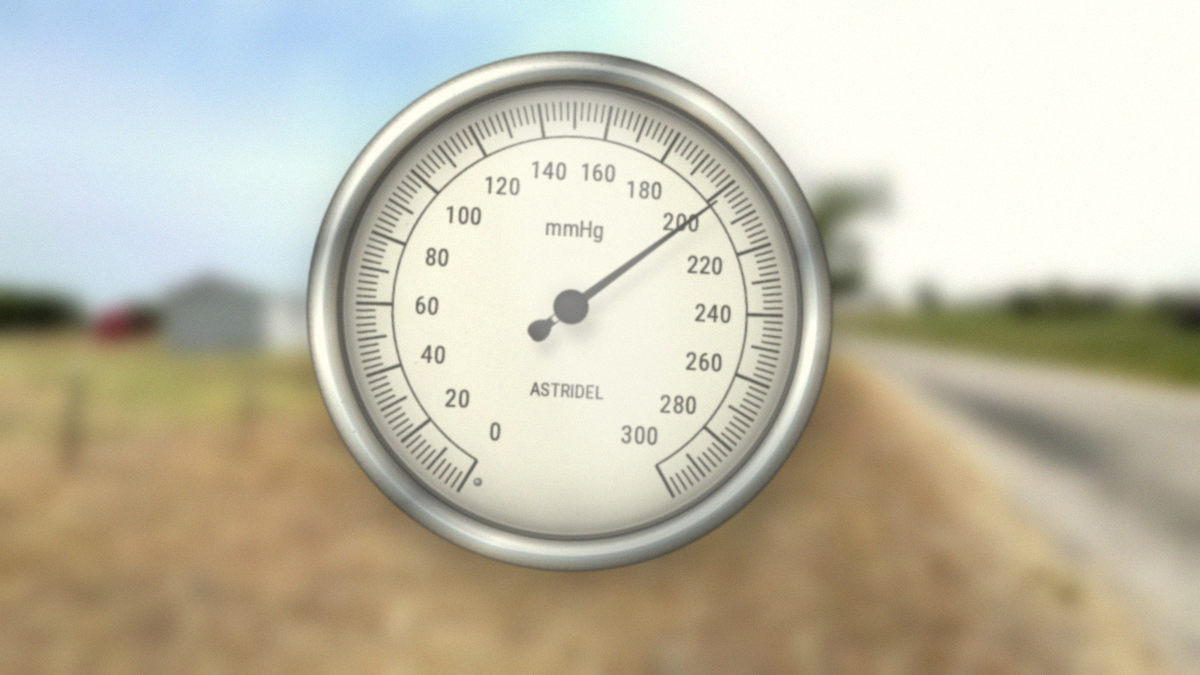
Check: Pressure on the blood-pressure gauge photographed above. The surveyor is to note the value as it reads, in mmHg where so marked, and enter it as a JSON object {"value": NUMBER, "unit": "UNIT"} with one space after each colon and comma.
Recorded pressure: {"value": 202, "unit": "mmHg"}
